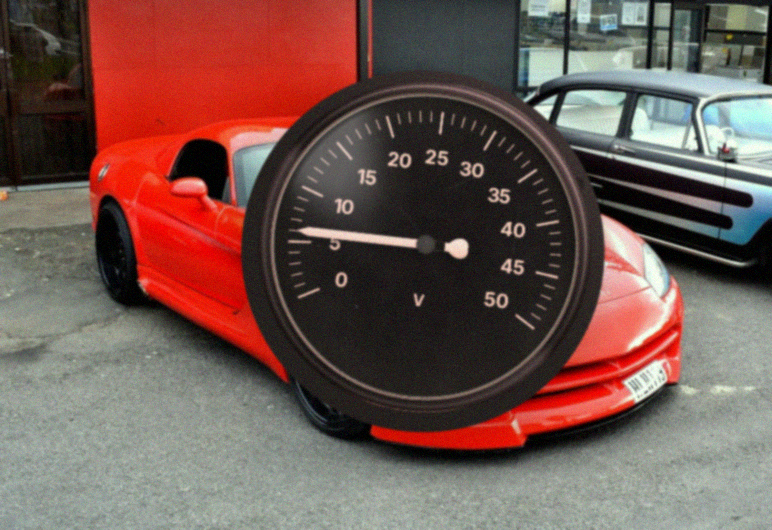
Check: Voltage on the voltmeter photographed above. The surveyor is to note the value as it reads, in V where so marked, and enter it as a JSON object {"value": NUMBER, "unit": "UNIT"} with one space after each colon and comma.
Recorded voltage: {"value": 6, "unit": "V"}
